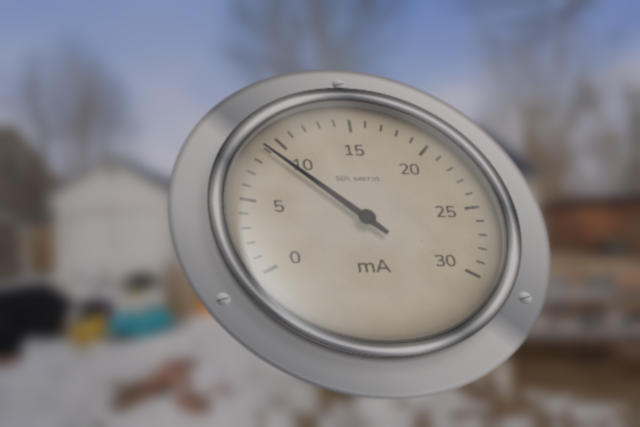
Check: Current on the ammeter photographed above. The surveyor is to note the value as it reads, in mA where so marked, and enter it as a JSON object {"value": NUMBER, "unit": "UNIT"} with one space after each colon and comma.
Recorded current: {"value": 9, "unit": "mA"}
